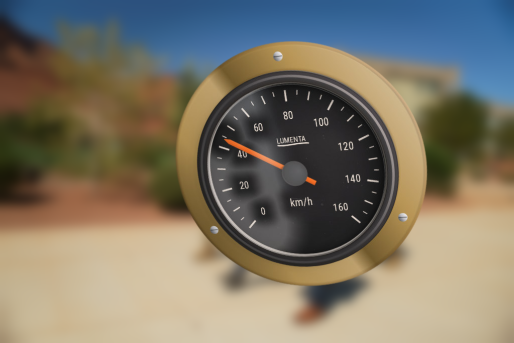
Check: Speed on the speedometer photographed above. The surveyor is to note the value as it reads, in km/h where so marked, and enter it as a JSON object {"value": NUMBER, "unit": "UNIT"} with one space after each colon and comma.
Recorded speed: {"value": 45, "unit": "km/h"}
